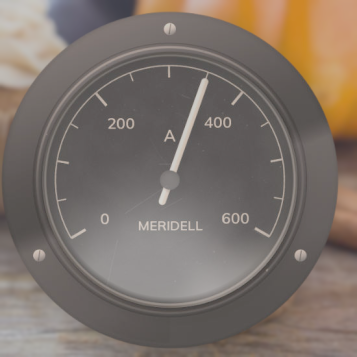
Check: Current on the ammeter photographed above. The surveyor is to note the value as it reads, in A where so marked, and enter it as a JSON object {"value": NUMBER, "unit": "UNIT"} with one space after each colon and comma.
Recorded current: {"value": 350, "unit": "A"}
